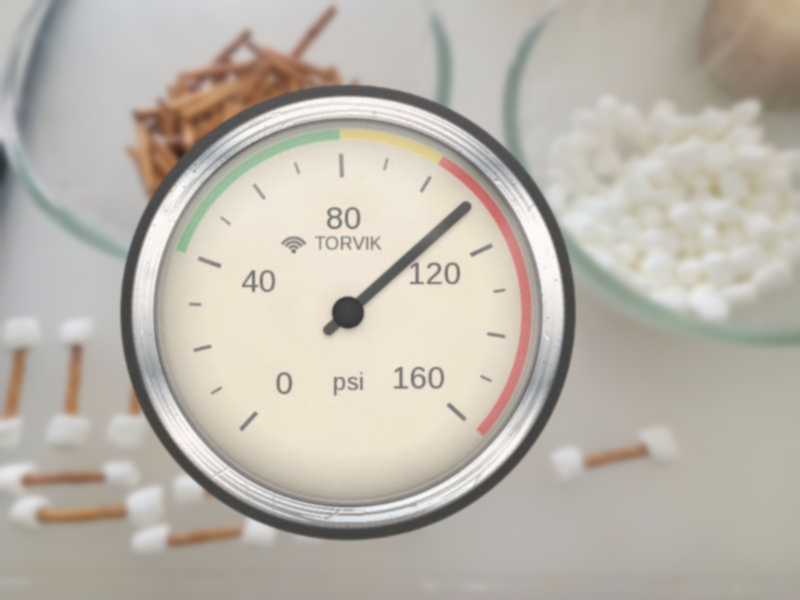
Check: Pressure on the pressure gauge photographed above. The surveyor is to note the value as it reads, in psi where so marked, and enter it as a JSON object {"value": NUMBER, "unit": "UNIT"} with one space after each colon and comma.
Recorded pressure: {"value": 110, "unit": "psi"}
